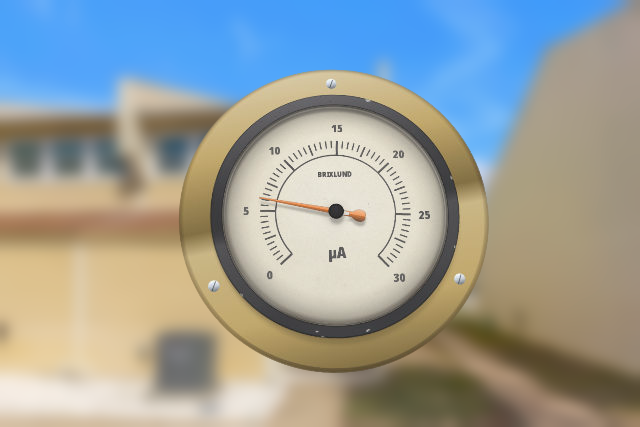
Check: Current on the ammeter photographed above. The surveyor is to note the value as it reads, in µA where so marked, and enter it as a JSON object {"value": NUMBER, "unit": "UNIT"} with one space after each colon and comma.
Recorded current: {"value": 6, "unit": "µA"}
